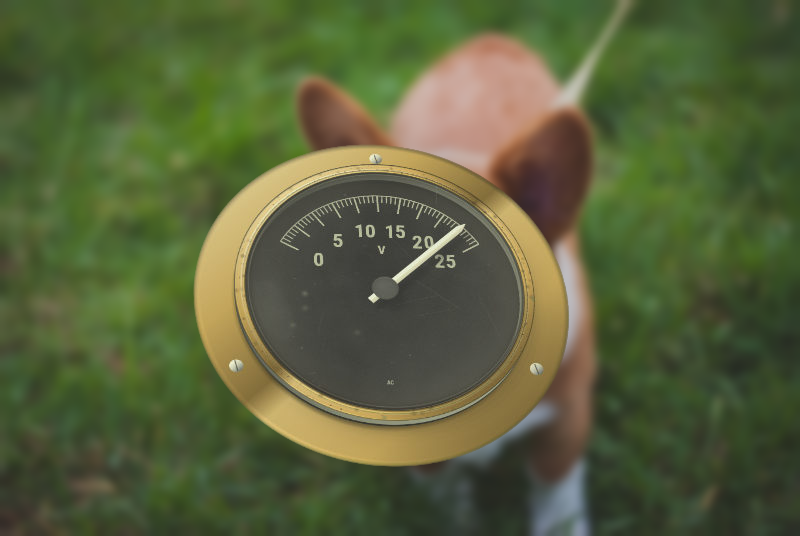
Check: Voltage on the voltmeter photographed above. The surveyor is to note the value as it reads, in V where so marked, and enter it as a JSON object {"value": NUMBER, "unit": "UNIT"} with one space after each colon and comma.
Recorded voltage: {"value": 22.5, "unit": "V"}
